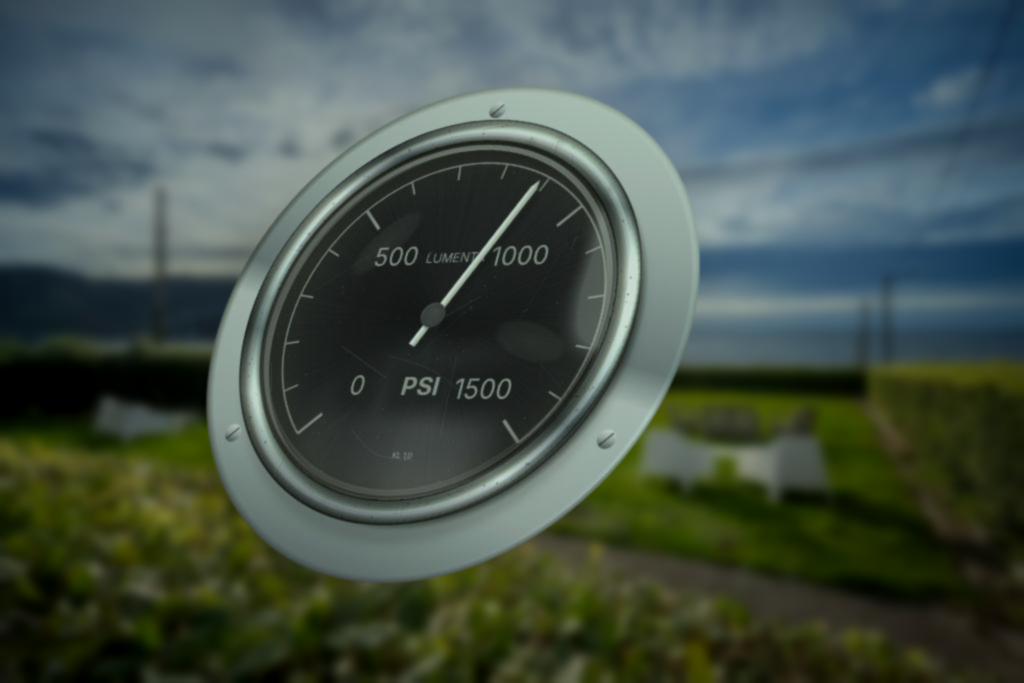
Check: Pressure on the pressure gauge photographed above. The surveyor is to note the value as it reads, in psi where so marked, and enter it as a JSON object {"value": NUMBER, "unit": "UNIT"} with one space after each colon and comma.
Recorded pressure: {"value": 900, "unit": "psi"}
